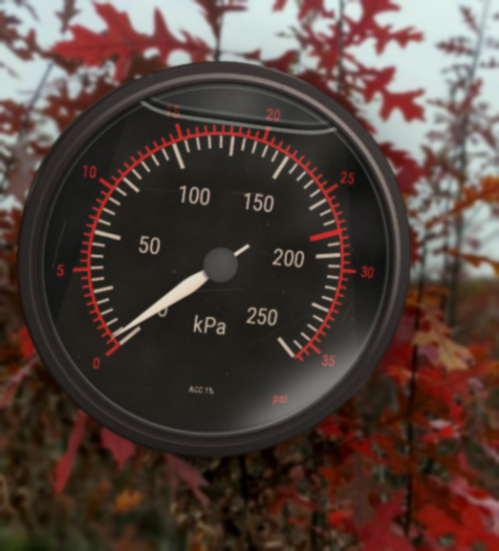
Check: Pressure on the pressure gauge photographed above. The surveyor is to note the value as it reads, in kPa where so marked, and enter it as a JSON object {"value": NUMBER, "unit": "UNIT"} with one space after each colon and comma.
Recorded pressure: {"value": 5, "unit": "kPa"}
